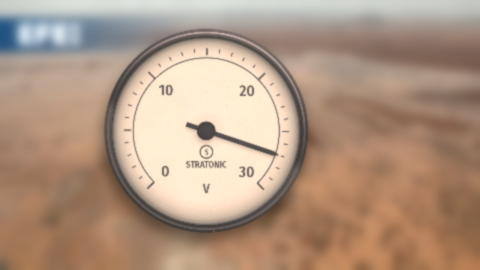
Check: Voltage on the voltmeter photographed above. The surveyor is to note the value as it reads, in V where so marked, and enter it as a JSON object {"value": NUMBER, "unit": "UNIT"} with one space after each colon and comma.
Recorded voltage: {"value": 27, "unit": "V"}
